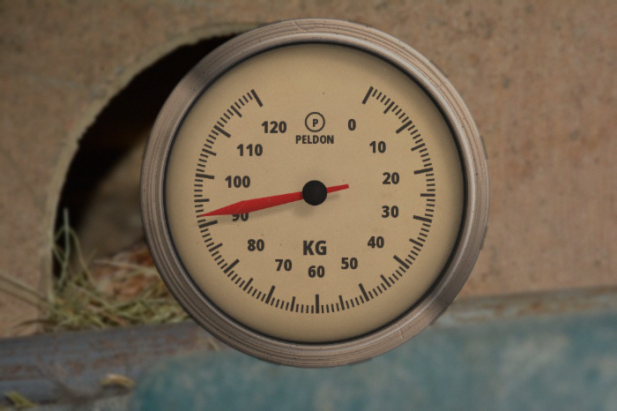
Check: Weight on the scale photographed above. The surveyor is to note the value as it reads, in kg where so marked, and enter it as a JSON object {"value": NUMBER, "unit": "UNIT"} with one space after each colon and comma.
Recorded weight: {"value": 92, "unit": "kg"}
